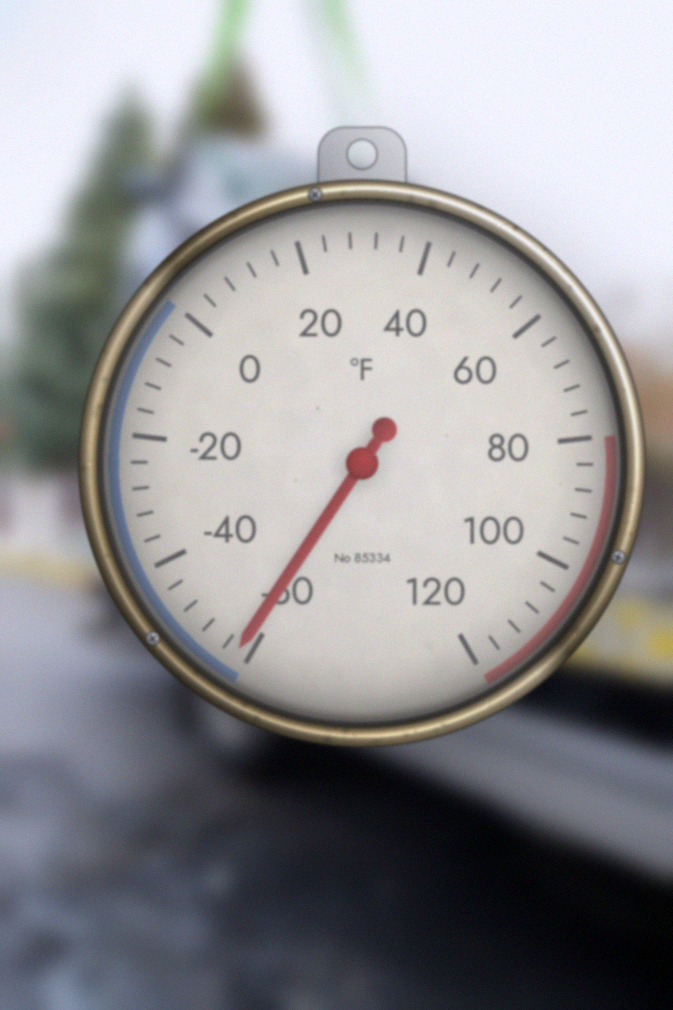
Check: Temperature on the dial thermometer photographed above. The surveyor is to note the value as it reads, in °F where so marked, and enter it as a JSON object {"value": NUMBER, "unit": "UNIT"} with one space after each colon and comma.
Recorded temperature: {"value": -58, "unit": "°F"}
